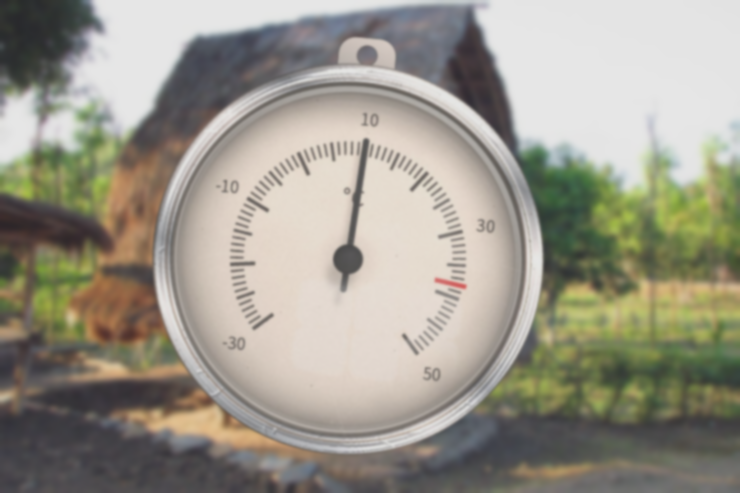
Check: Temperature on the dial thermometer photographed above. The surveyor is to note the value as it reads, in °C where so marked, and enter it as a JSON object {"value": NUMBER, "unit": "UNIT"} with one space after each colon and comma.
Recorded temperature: {"value": 10, "unit": "°C"}
